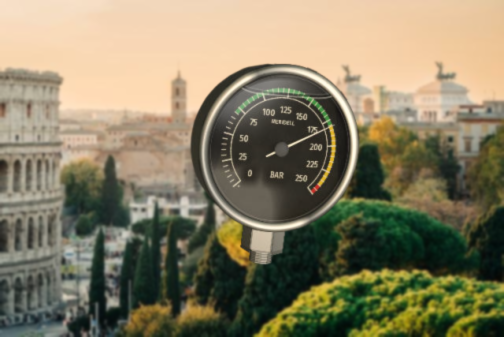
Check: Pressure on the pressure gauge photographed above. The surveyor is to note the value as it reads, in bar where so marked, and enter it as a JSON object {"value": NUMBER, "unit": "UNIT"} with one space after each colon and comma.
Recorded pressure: {"value": 180, "unit": "bar"}
